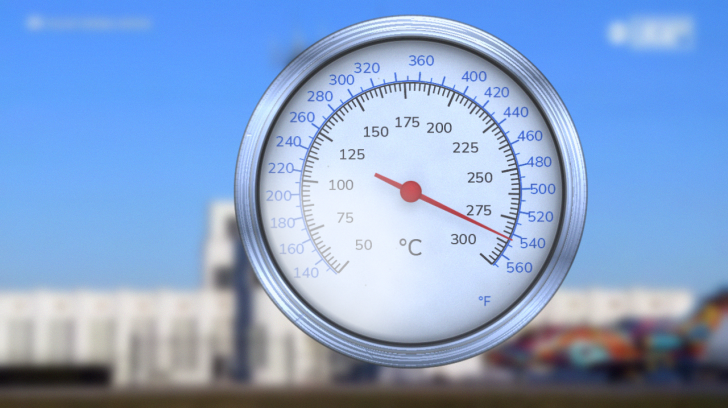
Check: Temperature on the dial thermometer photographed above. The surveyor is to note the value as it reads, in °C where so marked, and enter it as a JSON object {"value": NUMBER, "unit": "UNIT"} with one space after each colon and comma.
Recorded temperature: {"value": 285, "unit": "°C"}
